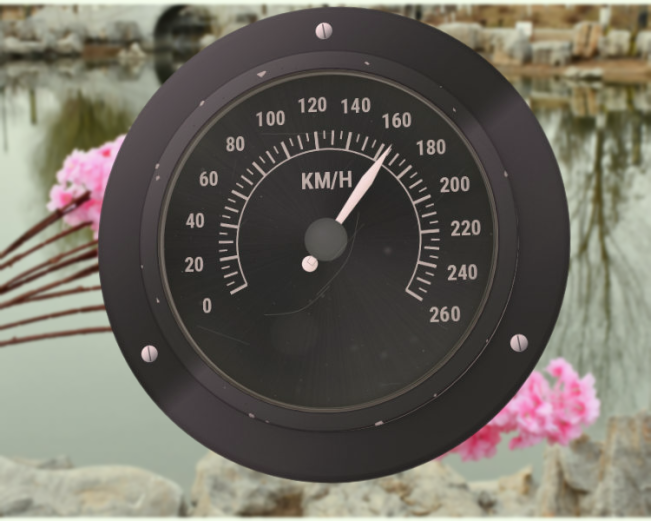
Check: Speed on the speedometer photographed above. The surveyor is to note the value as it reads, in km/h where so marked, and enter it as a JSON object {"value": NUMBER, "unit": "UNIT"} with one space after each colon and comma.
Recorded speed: {"value": 165, "unit": "km/h"}
